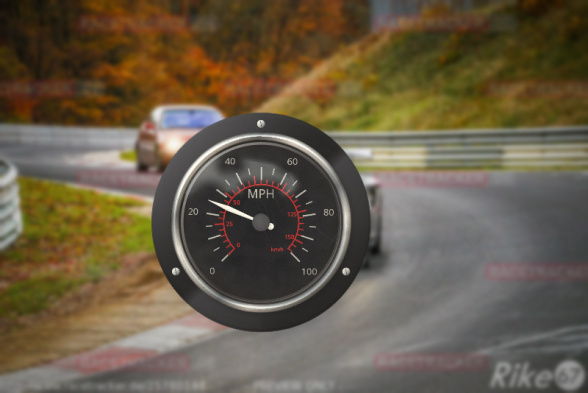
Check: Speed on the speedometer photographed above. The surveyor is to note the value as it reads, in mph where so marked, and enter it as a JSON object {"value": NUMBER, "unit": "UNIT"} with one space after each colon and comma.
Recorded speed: {"value": 25, "unit": "mph"}
